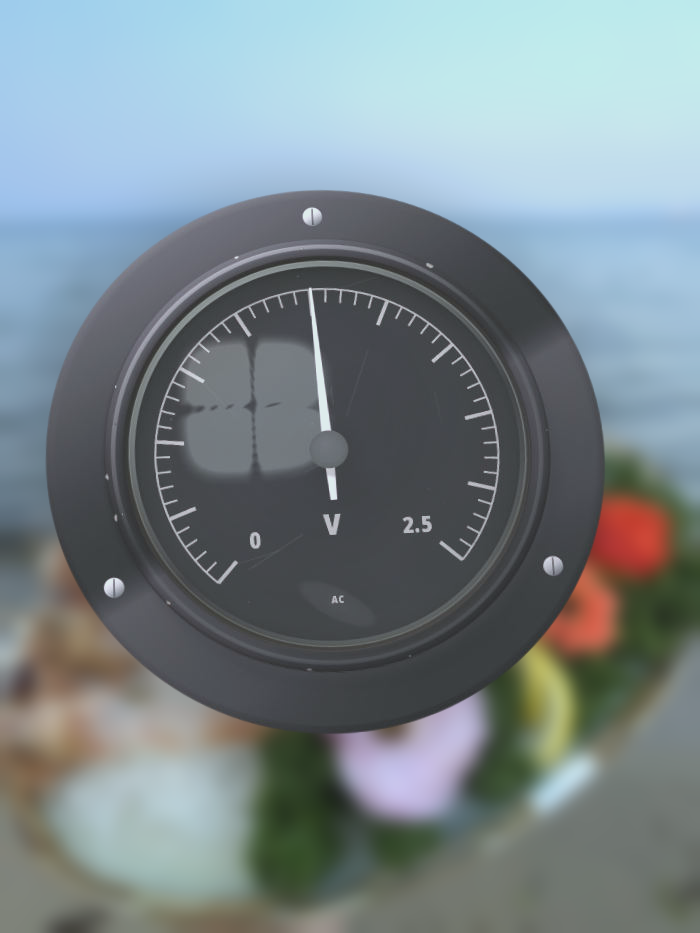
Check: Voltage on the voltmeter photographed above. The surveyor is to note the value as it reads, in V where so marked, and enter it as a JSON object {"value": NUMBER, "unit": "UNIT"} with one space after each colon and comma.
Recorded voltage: {"value": 1.25, "unit": "V"}
